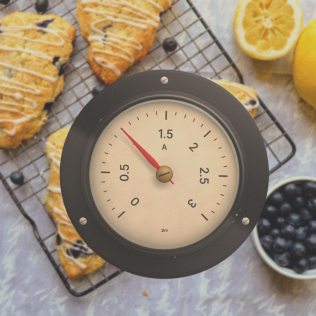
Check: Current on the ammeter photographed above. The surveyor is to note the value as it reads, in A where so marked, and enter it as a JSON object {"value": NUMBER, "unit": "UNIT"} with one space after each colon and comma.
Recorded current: {"value": 1, "unit": "A"}
